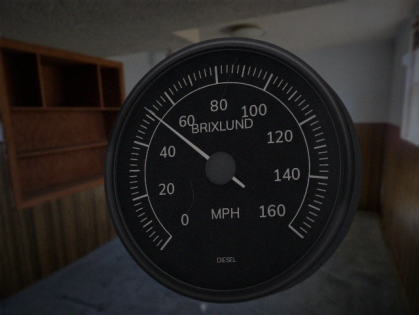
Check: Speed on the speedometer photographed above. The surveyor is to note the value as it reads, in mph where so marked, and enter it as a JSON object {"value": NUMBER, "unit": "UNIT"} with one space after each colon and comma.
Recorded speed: {"value": 52, "unit": "mph"}
